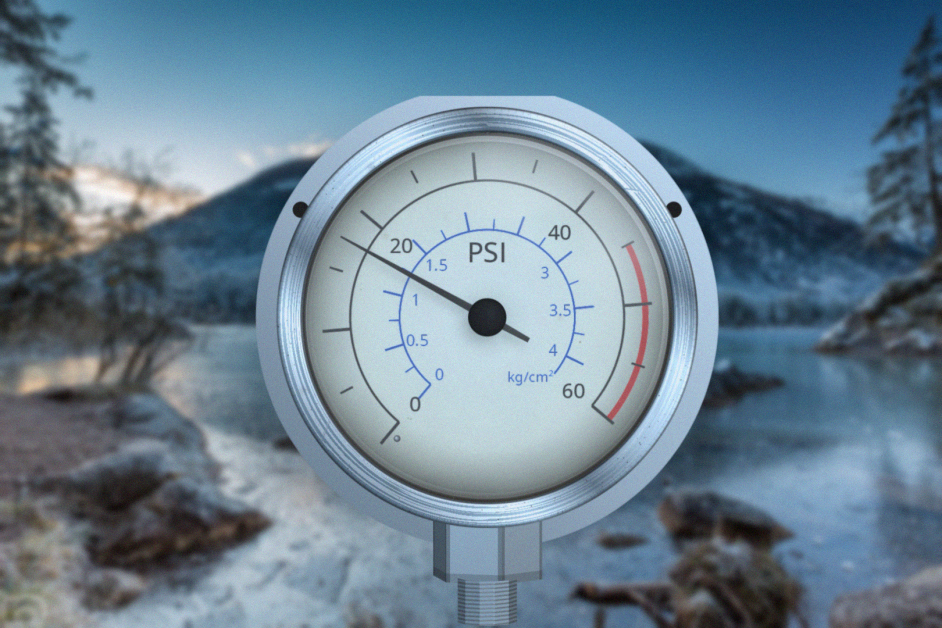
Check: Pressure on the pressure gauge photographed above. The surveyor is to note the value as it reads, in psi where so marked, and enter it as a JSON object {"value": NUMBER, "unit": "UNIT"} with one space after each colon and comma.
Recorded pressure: {"value": 17.5, "unit": "psi"}
